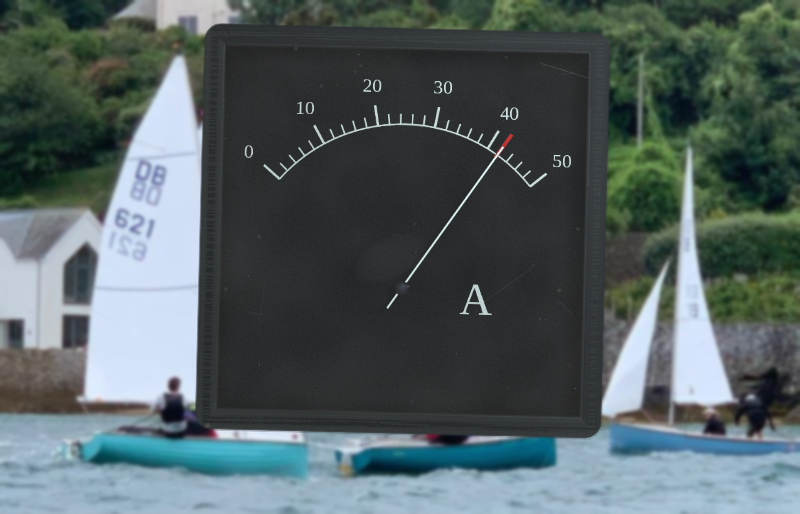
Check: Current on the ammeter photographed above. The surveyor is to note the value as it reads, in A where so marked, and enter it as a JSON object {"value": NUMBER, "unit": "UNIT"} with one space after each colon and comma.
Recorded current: {"value": 42, "unit": "A"}
